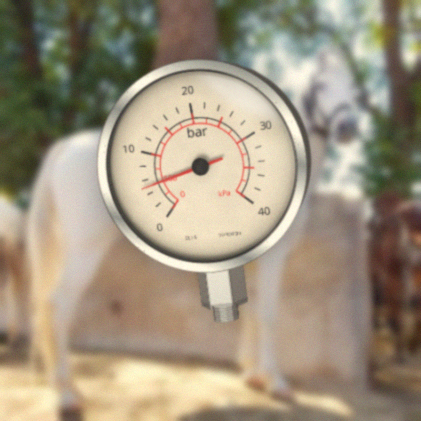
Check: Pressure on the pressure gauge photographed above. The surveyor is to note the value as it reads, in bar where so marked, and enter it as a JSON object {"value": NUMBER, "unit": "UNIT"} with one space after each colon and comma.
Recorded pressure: {"value": 5, "unit": "bar"}
